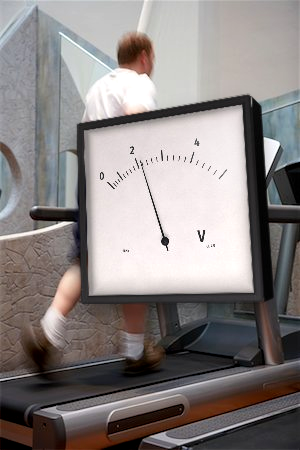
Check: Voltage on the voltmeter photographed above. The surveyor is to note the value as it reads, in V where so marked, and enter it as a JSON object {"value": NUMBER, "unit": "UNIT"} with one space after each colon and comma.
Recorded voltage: {"value": 2.2, "unit": "V"}
